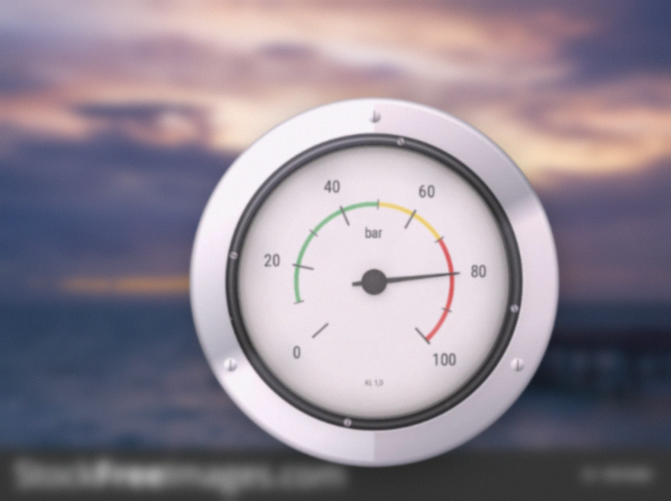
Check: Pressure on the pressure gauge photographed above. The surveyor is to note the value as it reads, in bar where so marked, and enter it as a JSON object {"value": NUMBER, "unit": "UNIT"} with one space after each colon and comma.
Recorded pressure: {"value": 80, "unit": "bar"}
